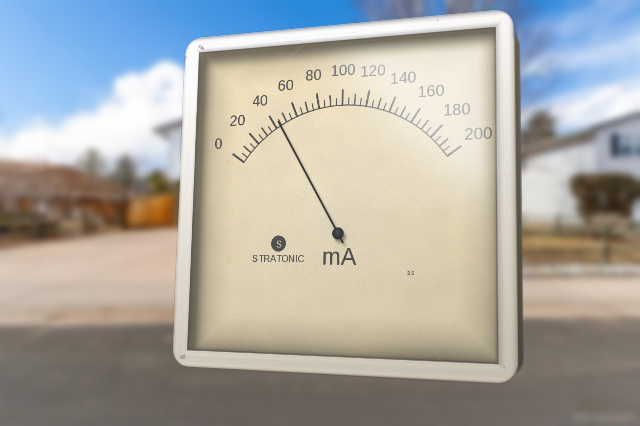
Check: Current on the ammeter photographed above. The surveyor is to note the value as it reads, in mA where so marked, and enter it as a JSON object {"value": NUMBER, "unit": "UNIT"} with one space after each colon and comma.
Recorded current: {"value": 45, "unit": "mA"}
